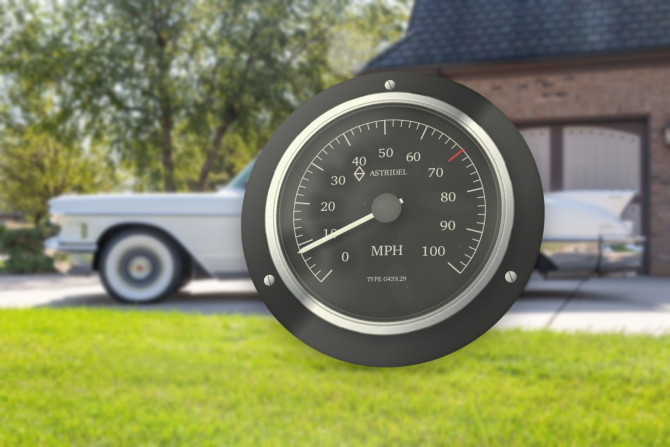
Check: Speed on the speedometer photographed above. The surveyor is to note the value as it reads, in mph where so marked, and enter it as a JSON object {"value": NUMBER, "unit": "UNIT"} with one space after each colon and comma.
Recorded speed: {"value": 8, "unit": "mph"}
